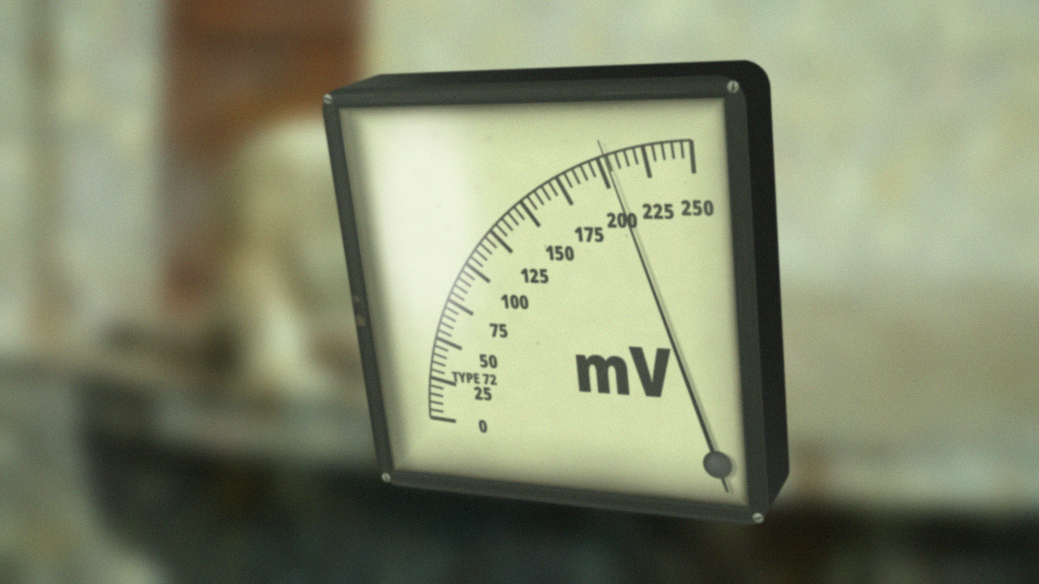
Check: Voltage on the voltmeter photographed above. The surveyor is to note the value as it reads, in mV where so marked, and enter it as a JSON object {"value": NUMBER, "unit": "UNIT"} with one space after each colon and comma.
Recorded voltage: {"value": 205, "unit": "mV"}
